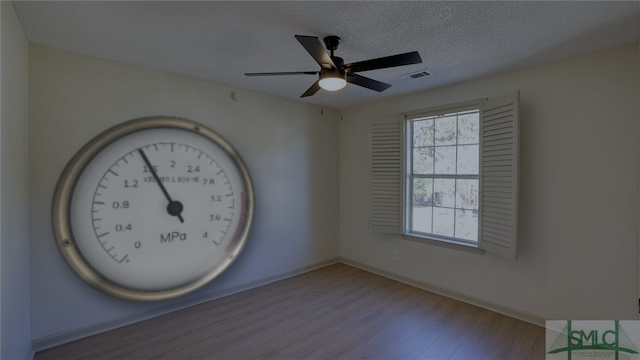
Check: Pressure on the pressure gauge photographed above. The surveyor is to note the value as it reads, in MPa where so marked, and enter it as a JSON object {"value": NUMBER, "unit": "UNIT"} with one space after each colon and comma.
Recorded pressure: {"value": 1.6, "unit": "MPa"}
